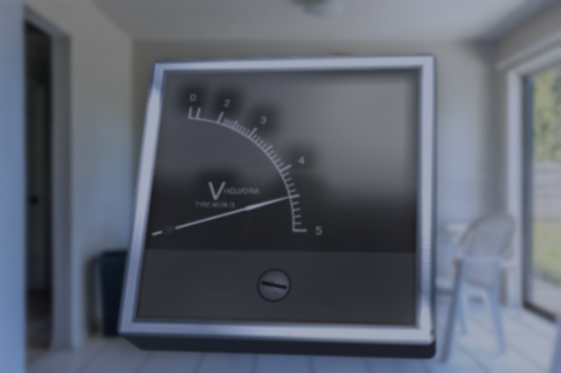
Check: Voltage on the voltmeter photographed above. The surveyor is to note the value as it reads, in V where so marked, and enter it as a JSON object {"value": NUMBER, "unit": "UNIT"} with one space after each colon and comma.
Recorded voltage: {"value": 4.5, "unit": "V"}
